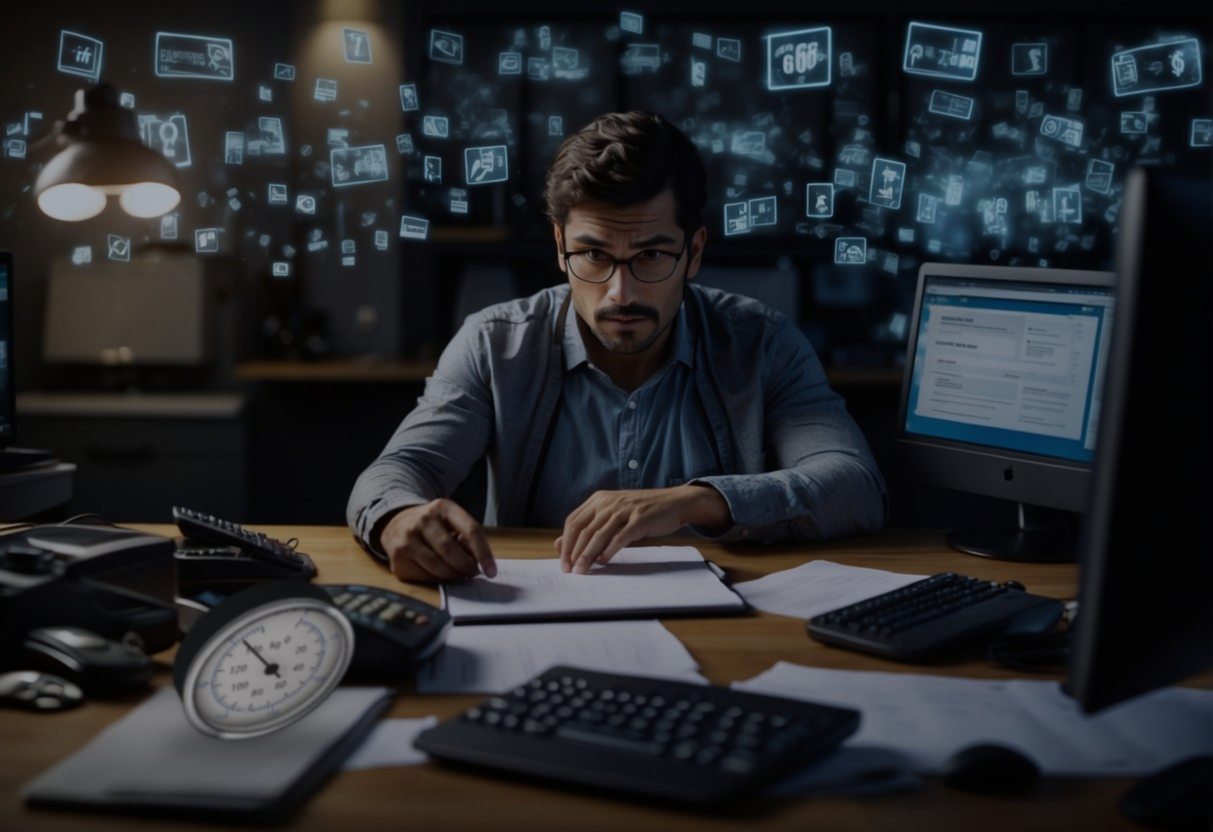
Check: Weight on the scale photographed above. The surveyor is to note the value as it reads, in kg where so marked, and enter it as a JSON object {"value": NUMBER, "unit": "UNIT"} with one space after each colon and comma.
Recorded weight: {"value": 140, "unit": "kg"}
